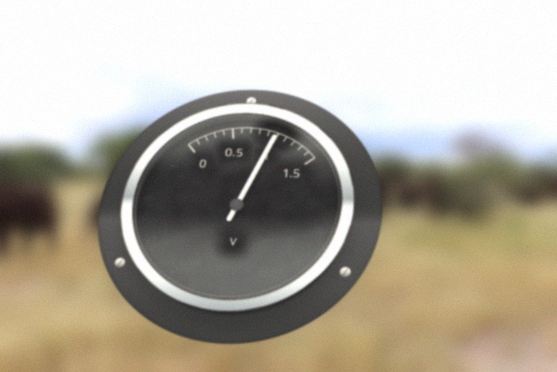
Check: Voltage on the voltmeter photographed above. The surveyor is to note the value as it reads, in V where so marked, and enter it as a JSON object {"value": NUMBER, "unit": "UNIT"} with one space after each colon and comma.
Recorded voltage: {"value": 1, "unit": "V"}
